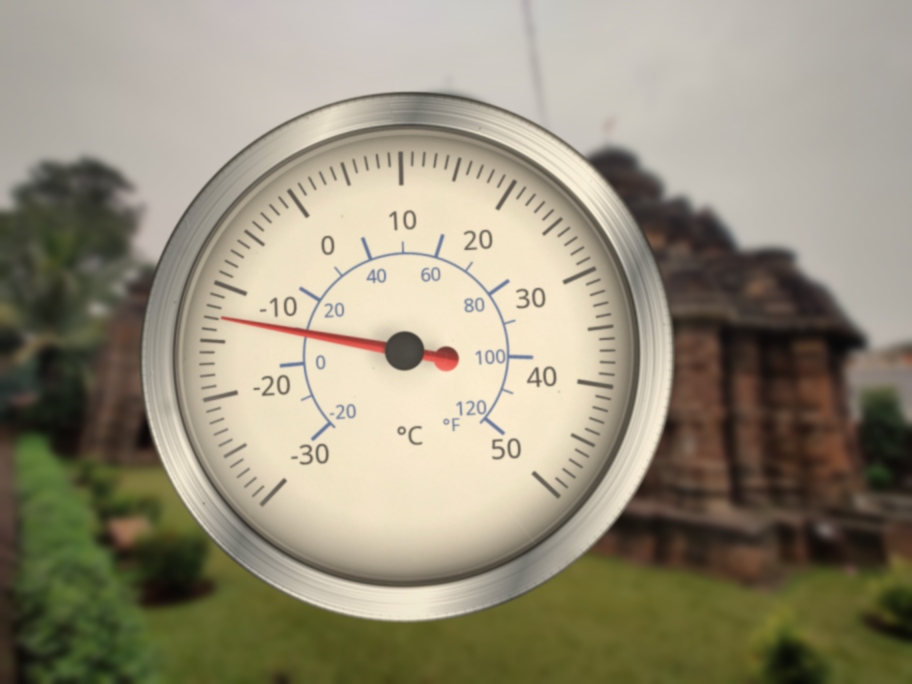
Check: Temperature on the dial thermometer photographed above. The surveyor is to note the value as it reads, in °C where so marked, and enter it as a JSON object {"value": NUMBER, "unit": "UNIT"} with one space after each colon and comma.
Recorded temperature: {"value": -13, "unit": "°C"}
